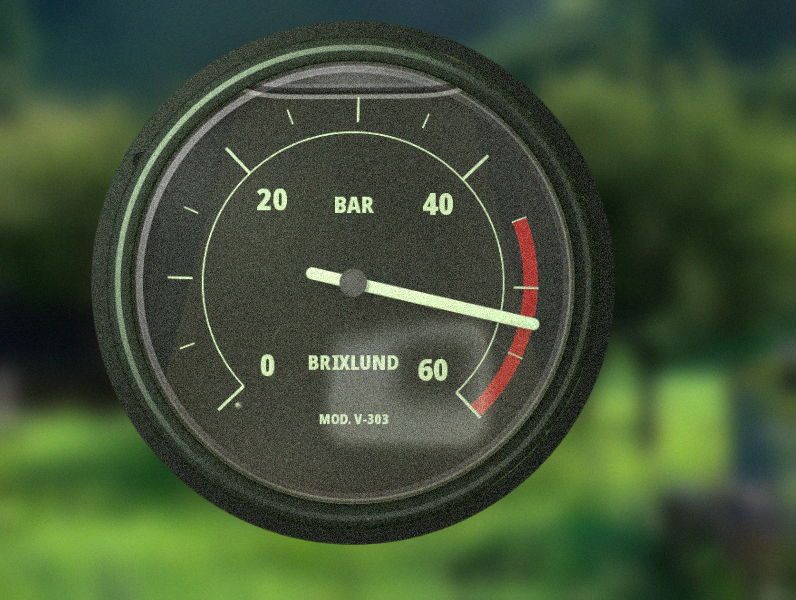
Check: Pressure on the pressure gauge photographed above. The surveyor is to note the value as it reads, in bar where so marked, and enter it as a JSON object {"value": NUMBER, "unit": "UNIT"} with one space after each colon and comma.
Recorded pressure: {"value": 52.5, "unit": "bar"}
